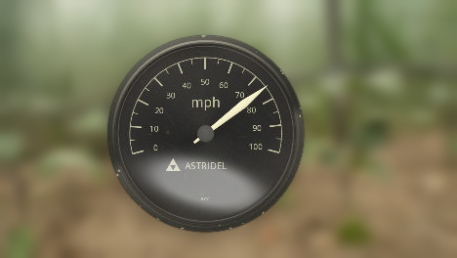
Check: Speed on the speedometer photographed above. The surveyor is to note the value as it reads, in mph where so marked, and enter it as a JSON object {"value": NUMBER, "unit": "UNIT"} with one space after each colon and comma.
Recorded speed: {"value": 75, "unit": "mph"}
